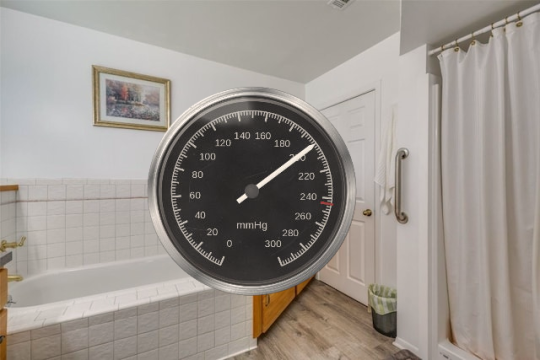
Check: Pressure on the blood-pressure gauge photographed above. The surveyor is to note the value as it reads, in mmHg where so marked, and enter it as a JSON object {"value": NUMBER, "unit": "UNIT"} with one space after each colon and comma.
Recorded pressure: {"value": 200, "unit": "mmHg"}
